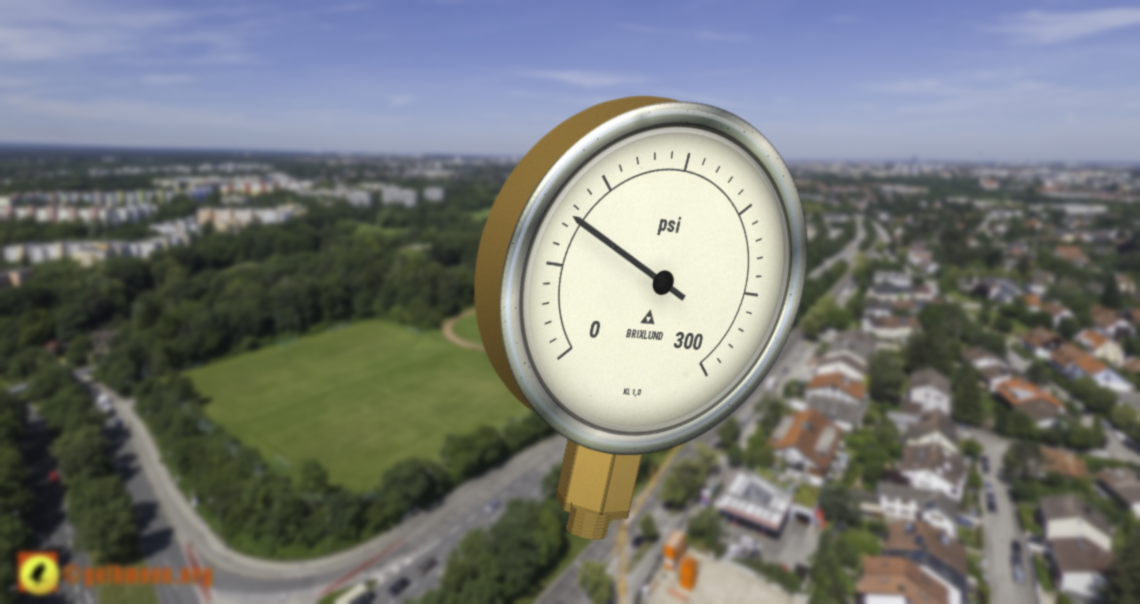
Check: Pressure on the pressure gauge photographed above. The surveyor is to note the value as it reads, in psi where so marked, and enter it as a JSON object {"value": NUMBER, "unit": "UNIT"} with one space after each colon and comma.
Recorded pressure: {"value": 75, "unit": "psi"}
